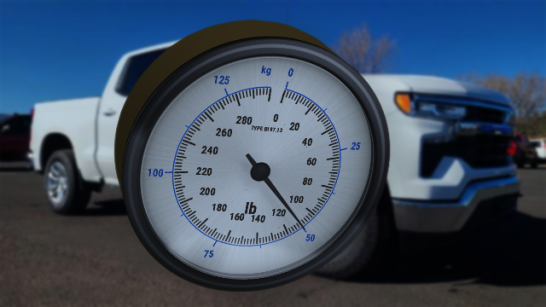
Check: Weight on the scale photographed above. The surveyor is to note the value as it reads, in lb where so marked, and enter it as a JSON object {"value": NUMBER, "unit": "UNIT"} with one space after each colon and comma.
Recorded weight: {"value": 110, "unit": "lb"}
